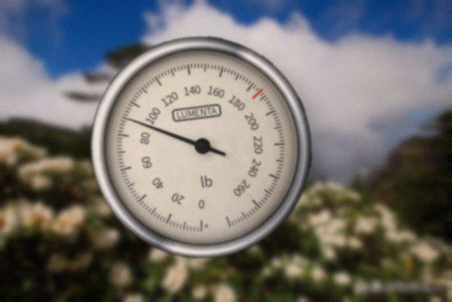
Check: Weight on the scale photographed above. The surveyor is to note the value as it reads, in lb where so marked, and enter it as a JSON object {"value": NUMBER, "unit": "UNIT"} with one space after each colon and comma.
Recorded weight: {"value": 90, "unit": "lb"}
